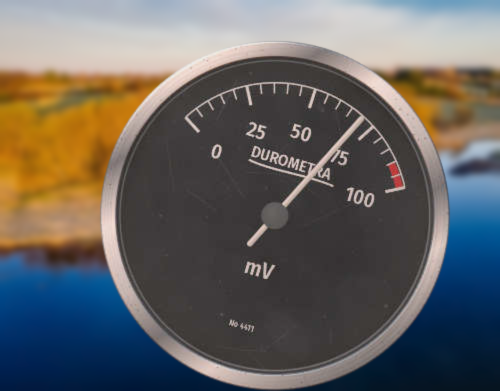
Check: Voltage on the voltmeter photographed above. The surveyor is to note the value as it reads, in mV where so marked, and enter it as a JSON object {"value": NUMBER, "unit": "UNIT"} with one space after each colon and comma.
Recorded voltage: {"value": 70, "unit": "mV"}
